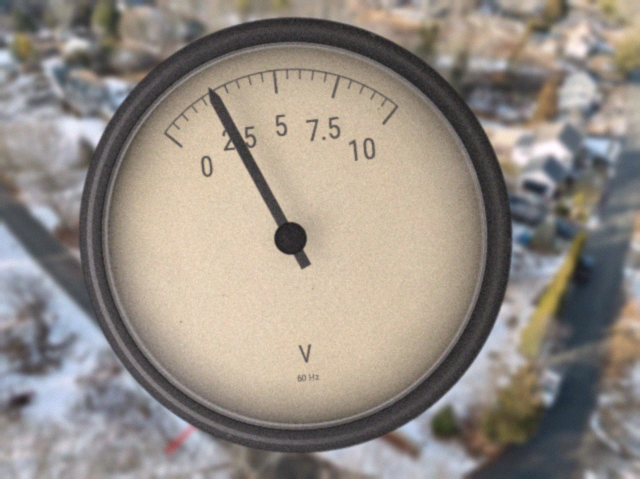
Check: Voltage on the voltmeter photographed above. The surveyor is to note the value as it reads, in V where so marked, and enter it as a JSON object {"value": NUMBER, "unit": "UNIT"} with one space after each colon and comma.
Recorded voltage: {"value": 2.5, "unit": "V"}
